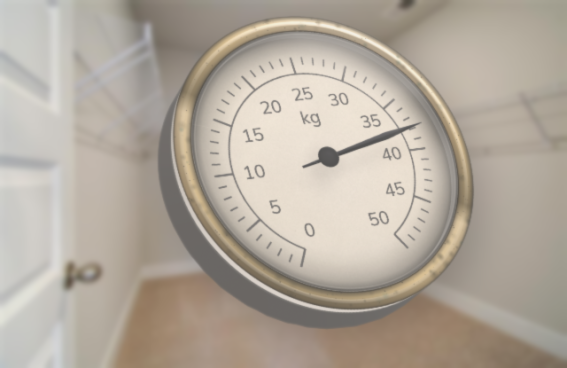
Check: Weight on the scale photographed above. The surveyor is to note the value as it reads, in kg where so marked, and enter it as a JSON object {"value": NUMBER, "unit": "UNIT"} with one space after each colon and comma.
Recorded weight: {"value": 38, "unit": "kg"}
